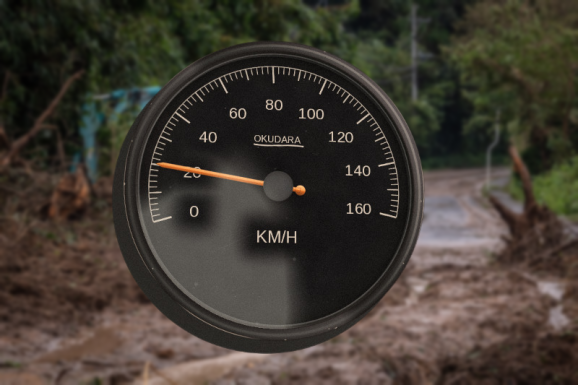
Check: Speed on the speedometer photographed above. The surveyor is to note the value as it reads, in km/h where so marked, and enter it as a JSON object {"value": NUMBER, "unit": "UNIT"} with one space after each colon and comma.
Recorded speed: {"value": 20, "unit": "km/h"}
